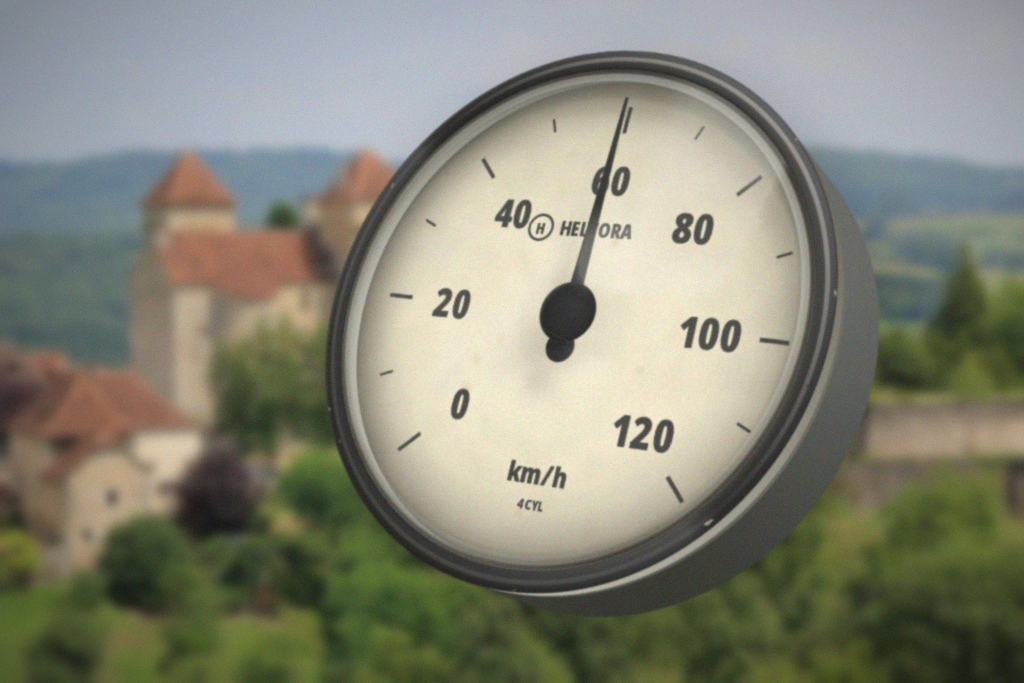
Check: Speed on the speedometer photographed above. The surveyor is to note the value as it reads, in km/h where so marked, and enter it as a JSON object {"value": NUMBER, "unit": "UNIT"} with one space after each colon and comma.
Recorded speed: {"value": 60, "unit": "km/h"}
